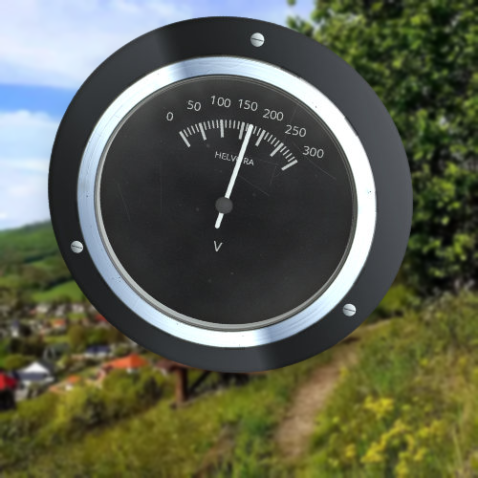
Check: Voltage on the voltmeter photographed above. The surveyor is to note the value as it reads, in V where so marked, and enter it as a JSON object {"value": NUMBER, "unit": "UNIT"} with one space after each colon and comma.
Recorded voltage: {"value": 170, "unit": "V"}
